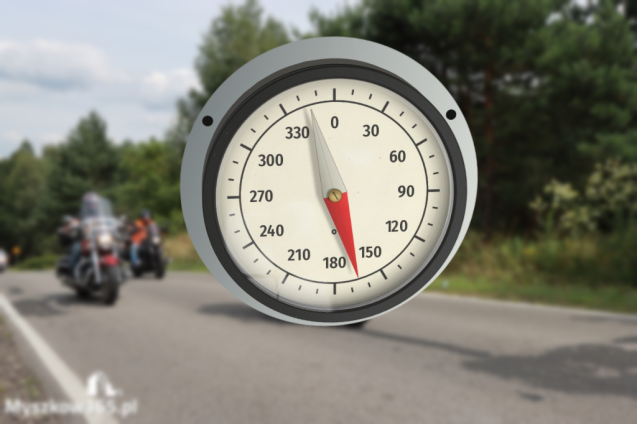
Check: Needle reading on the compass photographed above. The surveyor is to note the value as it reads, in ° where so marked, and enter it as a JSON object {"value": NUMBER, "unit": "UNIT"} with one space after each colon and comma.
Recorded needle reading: {"value": 165, "unit": "°"}
